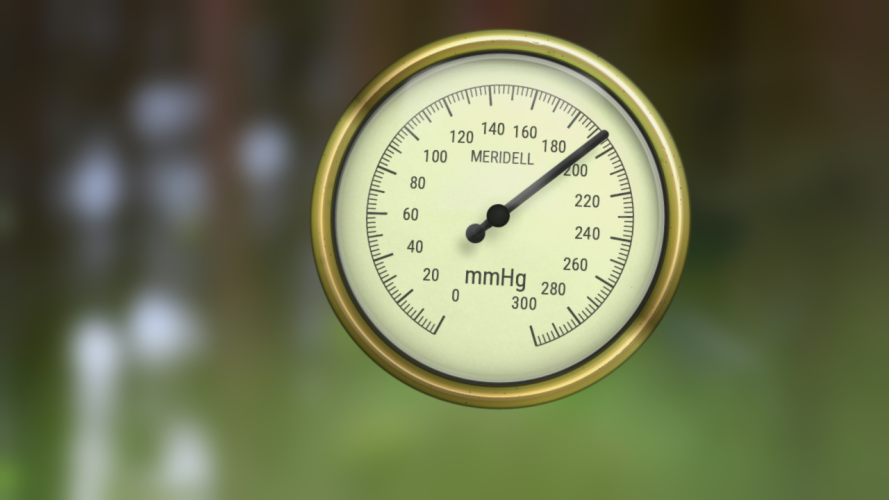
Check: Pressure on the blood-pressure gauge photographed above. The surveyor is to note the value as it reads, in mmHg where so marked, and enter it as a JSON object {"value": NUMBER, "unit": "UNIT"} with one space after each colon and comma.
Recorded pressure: {"value": 194, "unit": "mmHg"}
